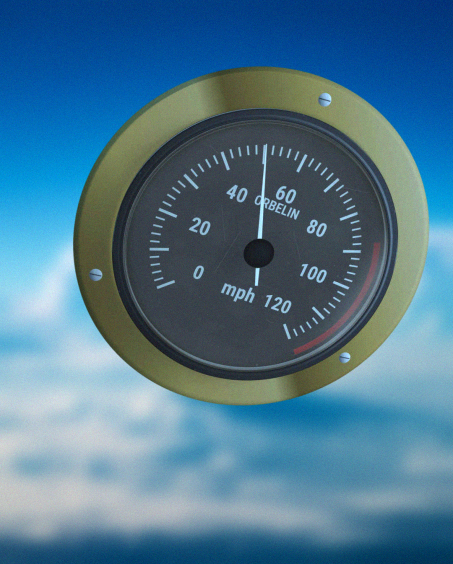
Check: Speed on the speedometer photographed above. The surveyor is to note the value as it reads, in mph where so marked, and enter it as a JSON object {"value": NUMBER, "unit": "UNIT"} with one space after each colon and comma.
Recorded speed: {"value": 50, "unit": "mph"}
